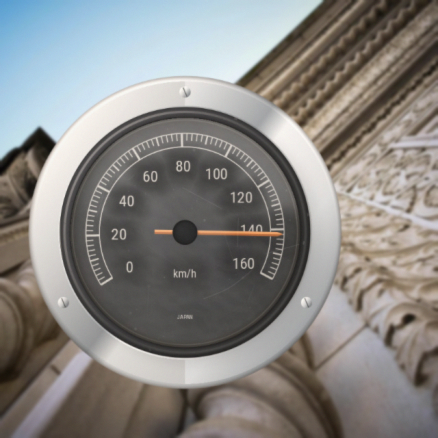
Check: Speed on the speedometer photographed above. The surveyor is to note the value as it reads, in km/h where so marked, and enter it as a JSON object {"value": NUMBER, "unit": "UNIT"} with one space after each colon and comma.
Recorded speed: {"value": 142, "unit": "km/h"}
